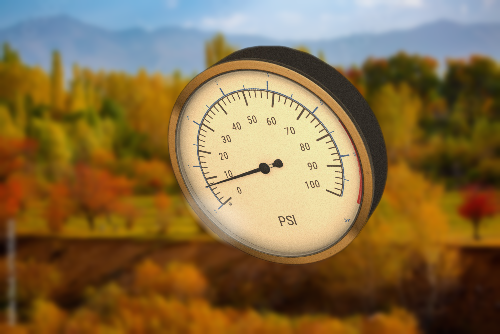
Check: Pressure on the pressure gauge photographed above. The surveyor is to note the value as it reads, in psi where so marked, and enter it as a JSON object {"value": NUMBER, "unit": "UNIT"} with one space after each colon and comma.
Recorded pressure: {"value": 8, "unit": "psi"}
